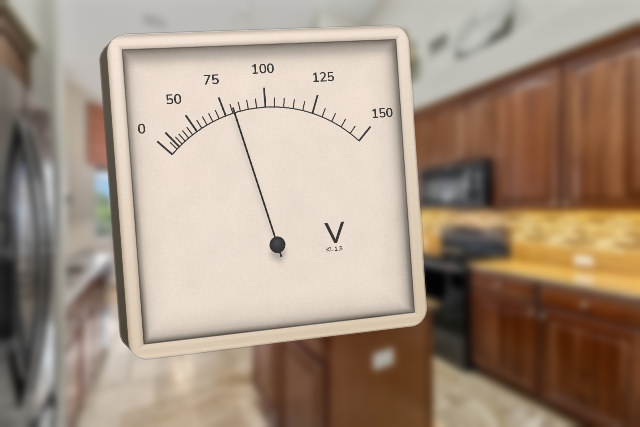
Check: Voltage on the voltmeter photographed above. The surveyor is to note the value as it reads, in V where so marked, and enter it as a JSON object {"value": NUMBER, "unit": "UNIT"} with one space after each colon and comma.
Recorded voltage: {"value": 80, "unit": "V"}
